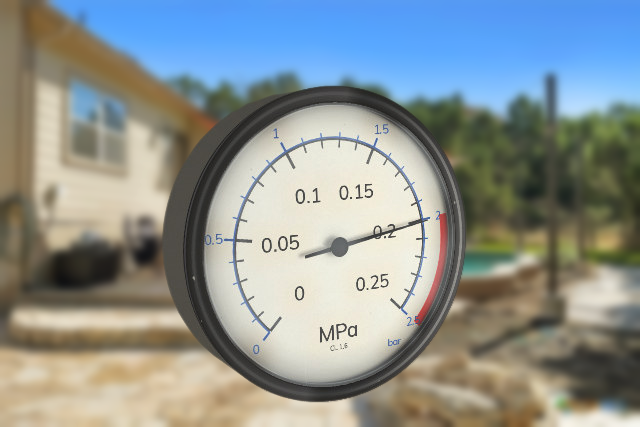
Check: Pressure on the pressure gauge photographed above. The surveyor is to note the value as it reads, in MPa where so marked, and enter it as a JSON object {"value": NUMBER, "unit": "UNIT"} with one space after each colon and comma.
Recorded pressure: {"value": 0.2, "unit": "MPa"}
